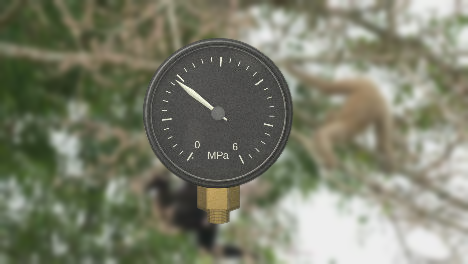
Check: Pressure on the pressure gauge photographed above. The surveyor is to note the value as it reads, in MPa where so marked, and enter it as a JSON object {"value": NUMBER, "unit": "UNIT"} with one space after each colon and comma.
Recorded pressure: {"value": 1.9, "unit": "MPa"}
